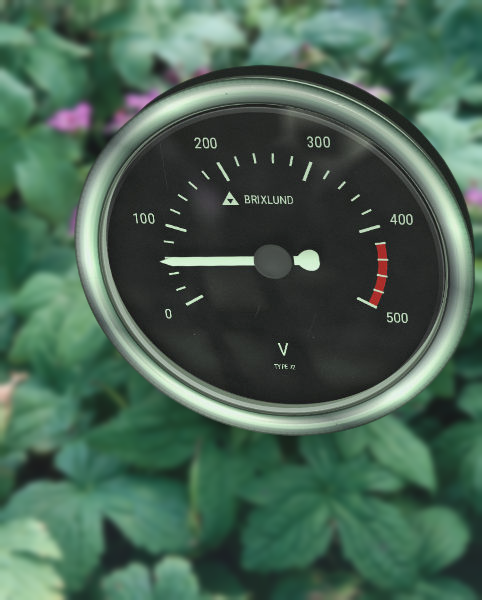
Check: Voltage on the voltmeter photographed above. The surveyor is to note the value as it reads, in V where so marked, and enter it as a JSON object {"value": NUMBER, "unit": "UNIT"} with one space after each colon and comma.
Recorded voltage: {"value": 60, "unit": "V"}
